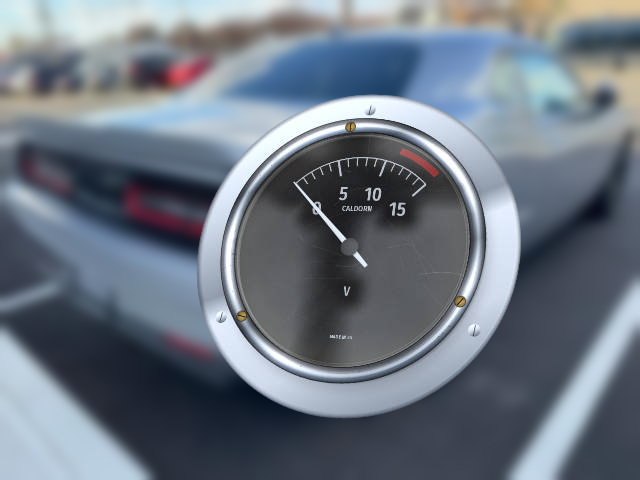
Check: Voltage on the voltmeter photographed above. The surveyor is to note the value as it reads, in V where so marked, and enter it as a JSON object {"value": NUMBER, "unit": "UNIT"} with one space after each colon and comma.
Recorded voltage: {"value": 0, "unit": "V"}
